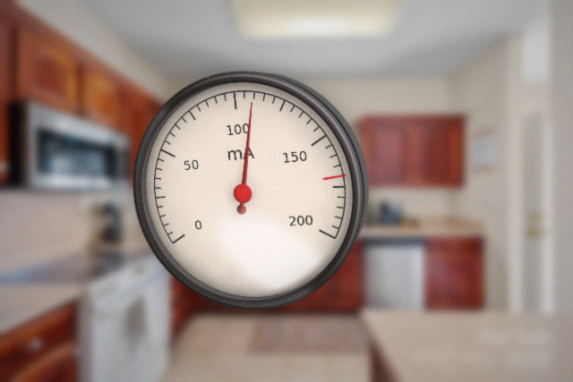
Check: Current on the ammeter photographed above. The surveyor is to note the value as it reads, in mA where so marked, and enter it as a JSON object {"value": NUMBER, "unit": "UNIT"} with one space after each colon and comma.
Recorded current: {"value": 110, "unit": "mA"}
